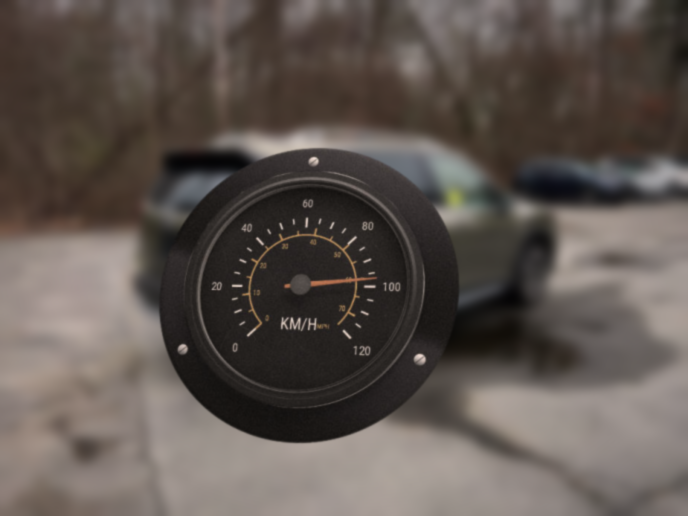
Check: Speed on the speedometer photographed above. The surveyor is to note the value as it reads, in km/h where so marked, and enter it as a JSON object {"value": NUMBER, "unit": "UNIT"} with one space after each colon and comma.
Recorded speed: {"value": 97.5, "unit": "km/h"}
